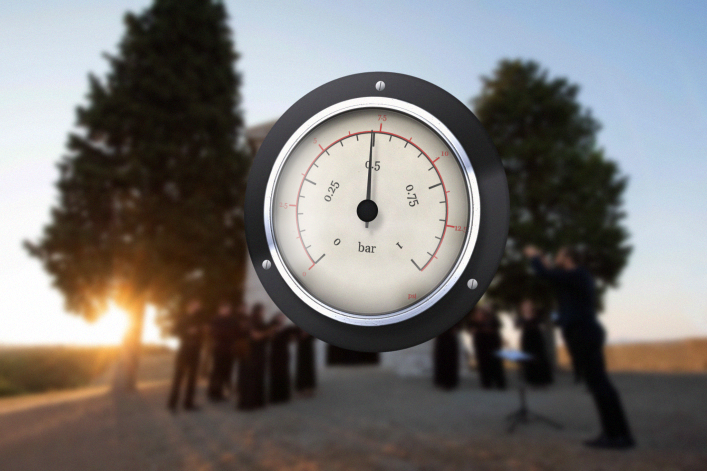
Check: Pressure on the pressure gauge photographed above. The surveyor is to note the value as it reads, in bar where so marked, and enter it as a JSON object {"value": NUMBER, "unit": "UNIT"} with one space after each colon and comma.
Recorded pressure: {"value": 0.5, "unit": "bar"}
